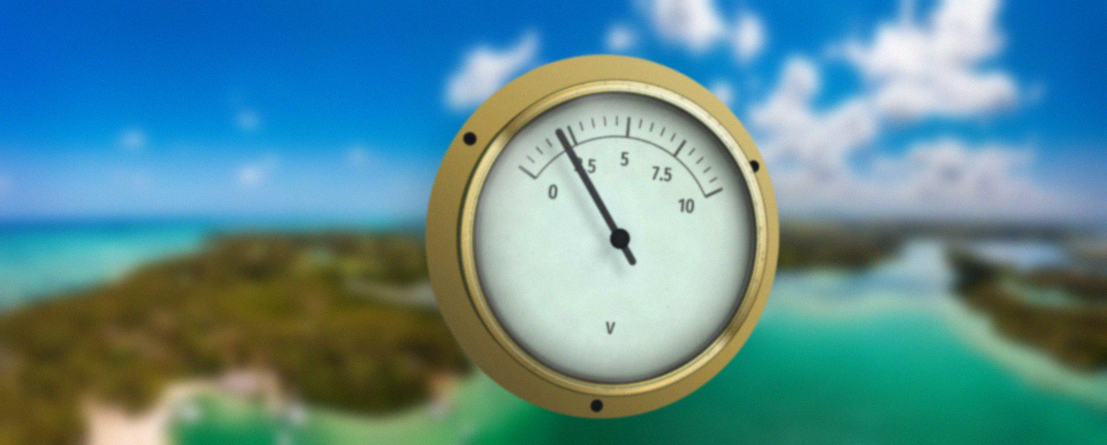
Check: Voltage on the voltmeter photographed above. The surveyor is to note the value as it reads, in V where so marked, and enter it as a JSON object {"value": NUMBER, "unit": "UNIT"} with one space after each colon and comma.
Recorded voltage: {"value": 2, "unit": "V"}
